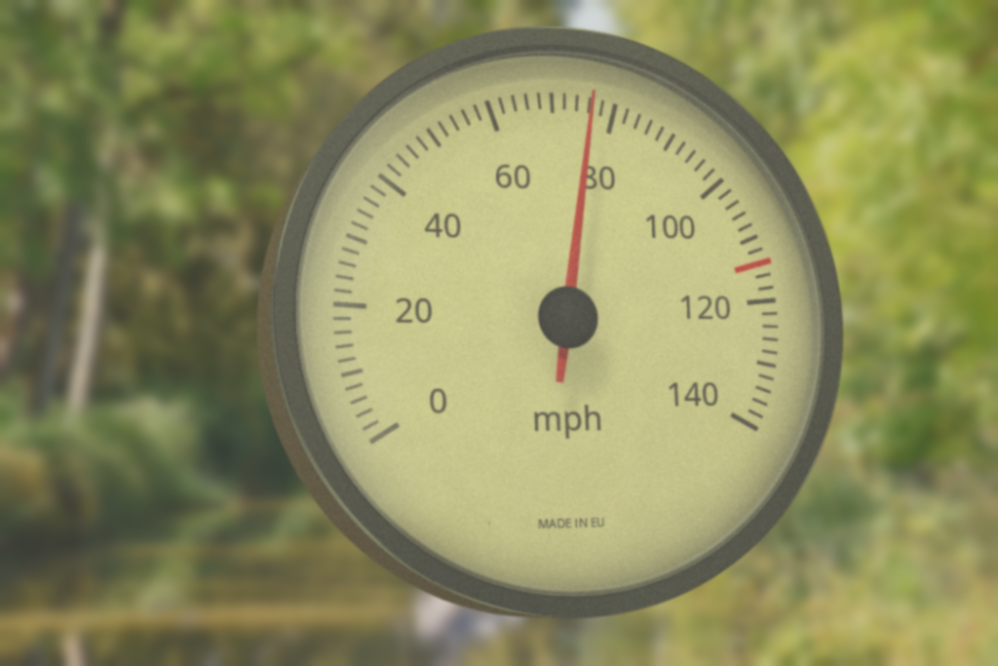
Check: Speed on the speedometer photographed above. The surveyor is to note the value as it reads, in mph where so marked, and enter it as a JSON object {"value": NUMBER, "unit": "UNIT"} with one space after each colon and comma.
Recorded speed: {"value": 76, "unit": "mph"}
